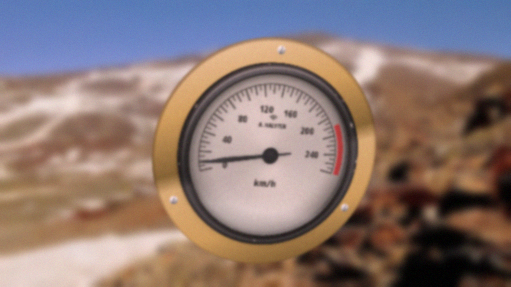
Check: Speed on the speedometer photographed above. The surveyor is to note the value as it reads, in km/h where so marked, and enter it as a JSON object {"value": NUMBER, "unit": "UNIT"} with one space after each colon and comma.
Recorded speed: {"value": 10, "unit": "km/h"}
